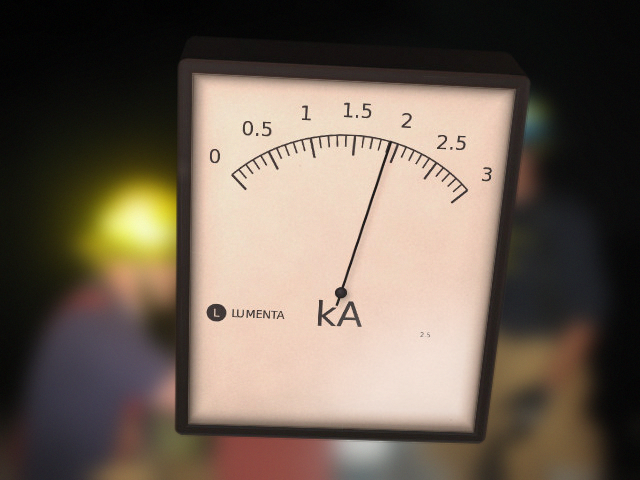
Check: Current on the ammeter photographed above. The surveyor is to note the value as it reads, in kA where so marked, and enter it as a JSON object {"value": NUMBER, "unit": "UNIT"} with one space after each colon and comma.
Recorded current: {"value": 1.9, "unit": "kA"}
